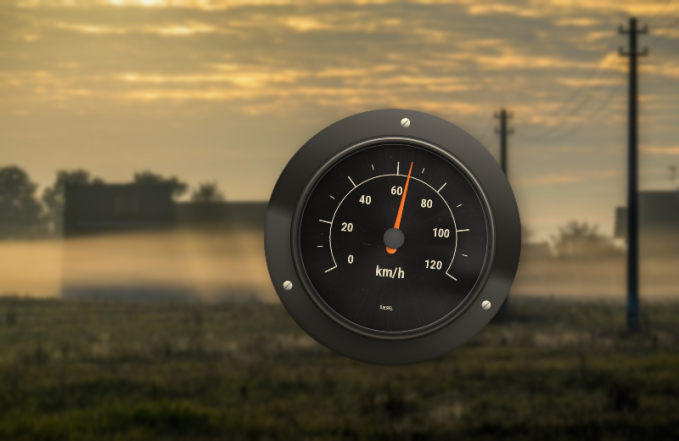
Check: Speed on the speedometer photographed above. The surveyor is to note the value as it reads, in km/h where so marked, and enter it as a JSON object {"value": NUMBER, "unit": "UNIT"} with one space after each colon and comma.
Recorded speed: {"value": 65, "unit": "km/h"}
